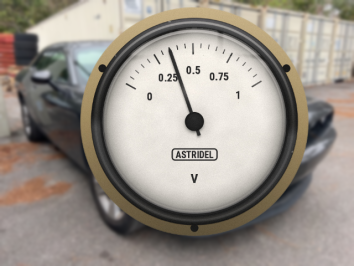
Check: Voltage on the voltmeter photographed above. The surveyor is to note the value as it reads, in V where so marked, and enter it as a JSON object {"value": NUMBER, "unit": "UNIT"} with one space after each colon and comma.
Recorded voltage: {"value": 0.35, "unit": "V"}
